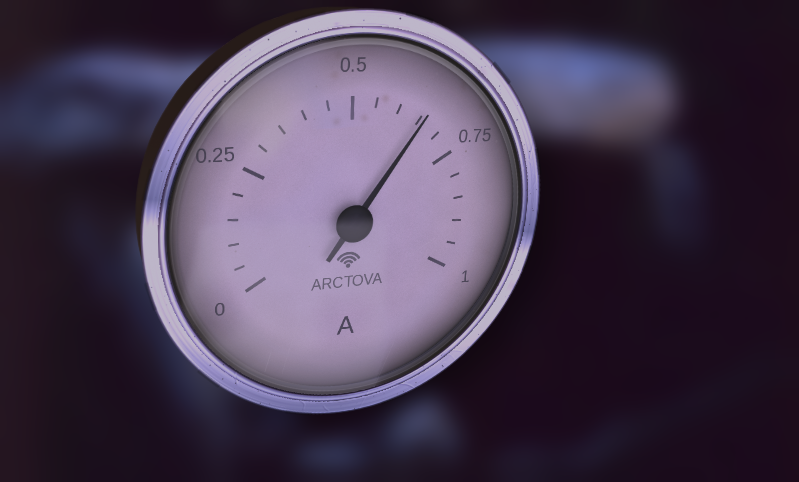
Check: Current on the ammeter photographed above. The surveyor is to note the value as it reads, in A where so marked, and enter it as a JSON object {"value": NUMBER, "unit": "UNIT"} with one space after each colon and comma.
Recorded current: {"value": 0.65, "unit": "A"}
